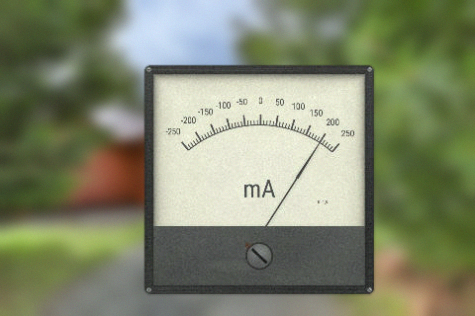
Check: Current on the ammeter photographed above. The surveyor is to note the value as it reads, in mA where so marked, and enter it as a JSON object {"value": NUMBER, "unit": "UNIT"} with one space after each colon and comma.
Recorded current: {"value": 200, "unit": "mA"}
